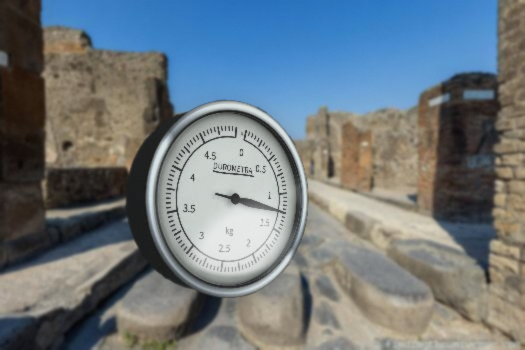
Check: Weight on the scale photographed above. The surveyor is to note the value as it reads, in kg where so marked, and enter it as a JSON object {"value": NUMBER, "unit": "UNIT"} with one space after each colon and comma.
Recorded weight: {"value": 1.25, "unit": "kg"}
